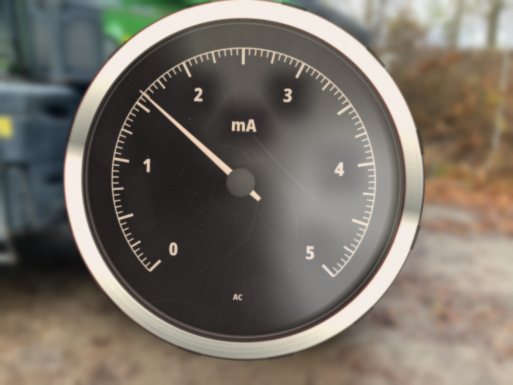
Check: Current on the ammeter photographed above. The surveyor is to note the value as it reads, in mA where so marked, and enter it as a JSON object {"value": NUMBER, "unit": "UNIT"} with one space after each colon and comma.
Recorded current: {"value": 1.6, "unit": "mA"}
